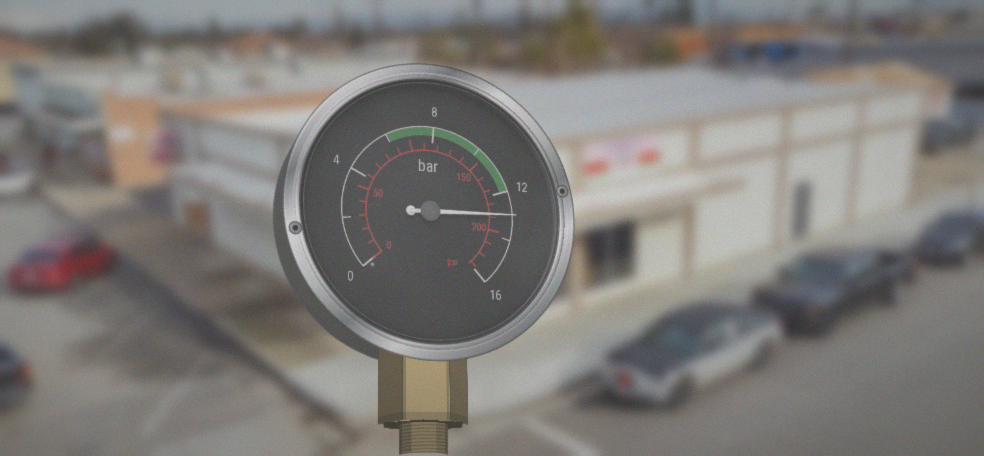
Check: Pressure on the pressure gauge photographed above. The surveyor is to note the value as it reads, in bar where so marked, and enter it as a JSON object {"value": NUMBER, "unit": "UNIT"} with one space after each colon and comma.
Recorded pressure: {"value": 13, "unit": "bar"}
